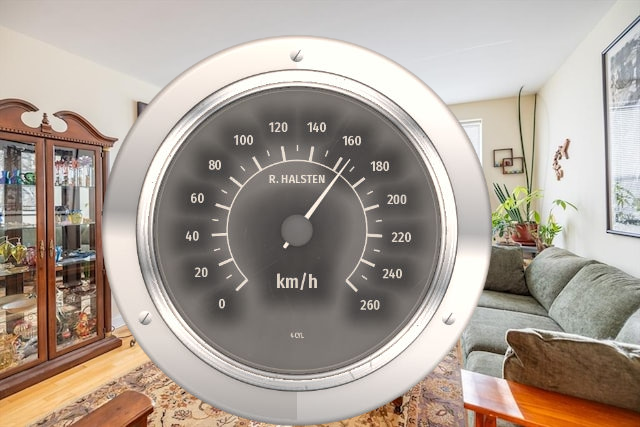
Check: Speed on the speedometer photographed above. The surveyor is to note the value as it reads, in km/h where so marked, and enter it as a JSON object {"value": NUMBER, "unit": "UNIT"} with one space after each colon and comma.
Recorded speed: {"value": 165, "unit": "km/h"}
